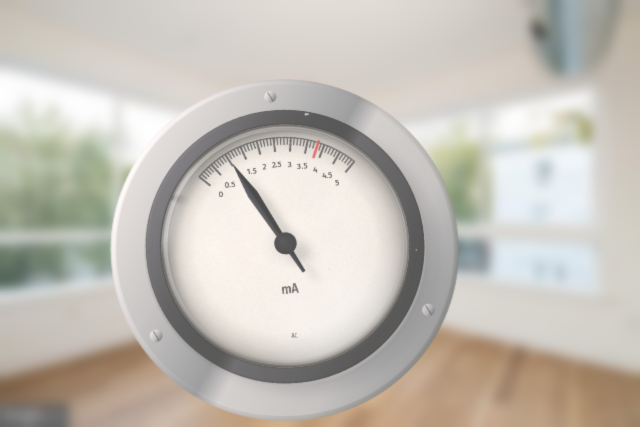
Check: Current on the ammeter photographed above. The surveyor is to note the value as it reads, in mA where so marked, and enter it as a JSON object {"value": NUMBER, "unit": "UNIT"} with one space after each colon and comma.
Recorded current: {"value": 1, "unit": "mA"}
